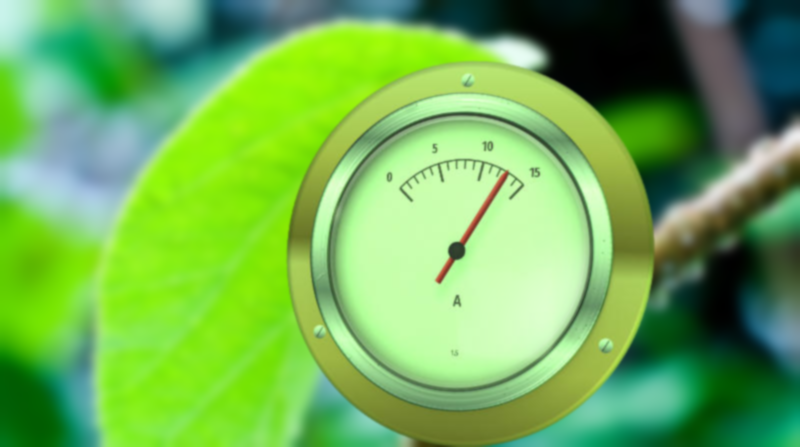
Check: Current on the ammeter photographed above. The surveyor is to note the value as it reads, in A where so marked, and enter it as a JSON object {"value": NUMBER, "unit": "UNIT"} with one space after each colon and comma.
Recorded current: {"value": 13, "unit": "A"}
